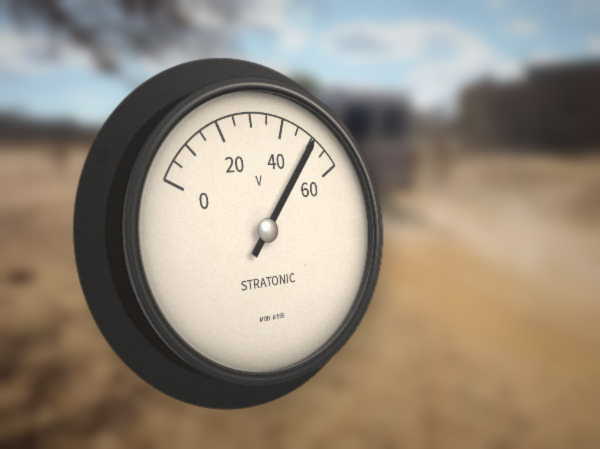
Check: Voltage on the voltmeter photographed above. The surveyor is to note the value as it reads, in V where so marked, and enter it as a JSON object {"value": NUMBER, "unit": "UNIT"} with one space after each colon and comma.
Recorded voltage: {"value": 50, "unit": "V"}
